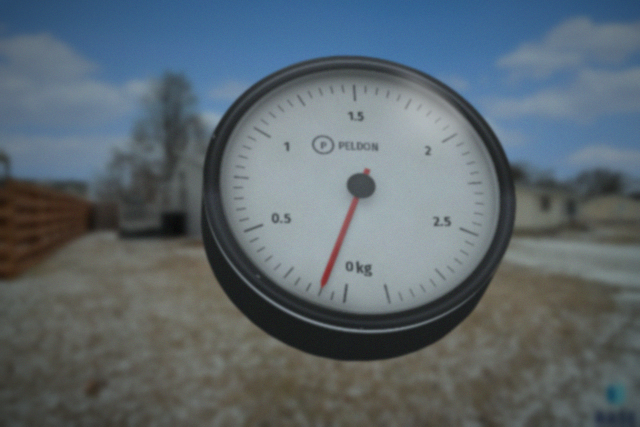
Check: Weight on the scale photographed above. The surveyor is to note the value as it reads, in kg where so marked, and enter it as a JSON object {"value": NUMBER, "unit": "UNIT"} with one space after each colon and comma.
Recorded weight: {"value": 0.1, "unit": "kg"}
